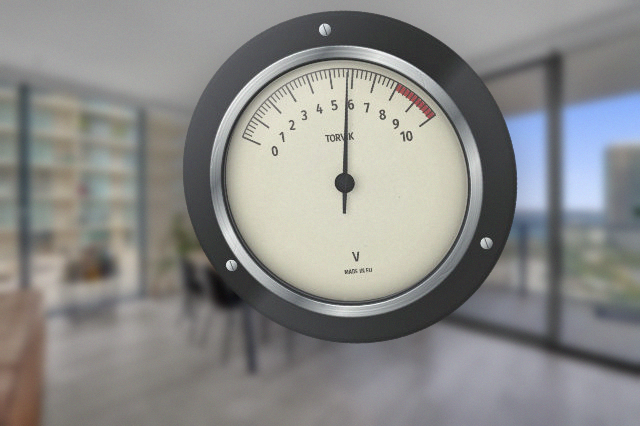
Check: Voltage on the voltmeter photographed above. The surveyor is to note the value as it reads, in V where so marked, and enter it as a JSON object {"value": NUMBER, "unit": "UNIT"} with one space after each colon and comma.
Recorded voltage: {"value": 5.8, "unit": "V"}
